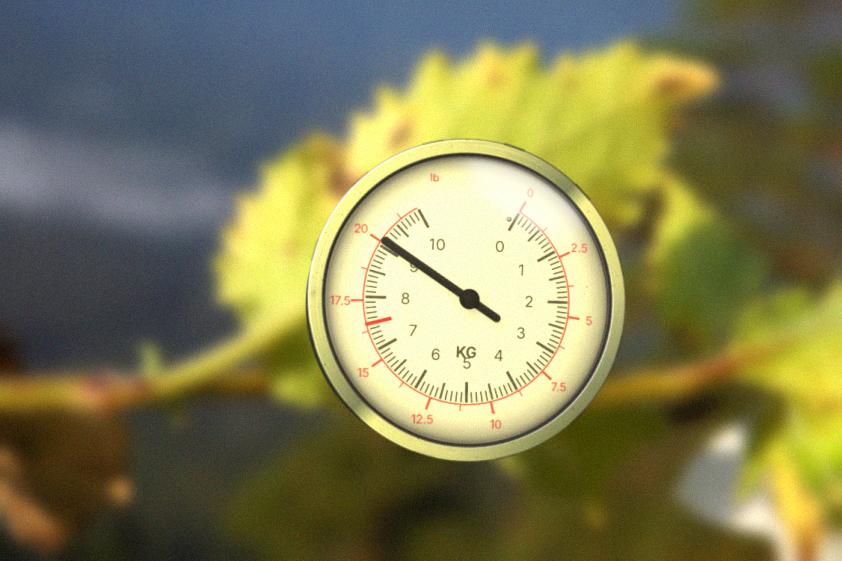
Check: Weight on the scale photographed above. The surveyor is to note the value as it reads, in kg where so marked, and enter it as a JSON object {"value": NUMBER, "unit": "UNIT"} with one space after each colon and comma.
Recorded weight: {"value": 9.1, "unit": "kg"}
